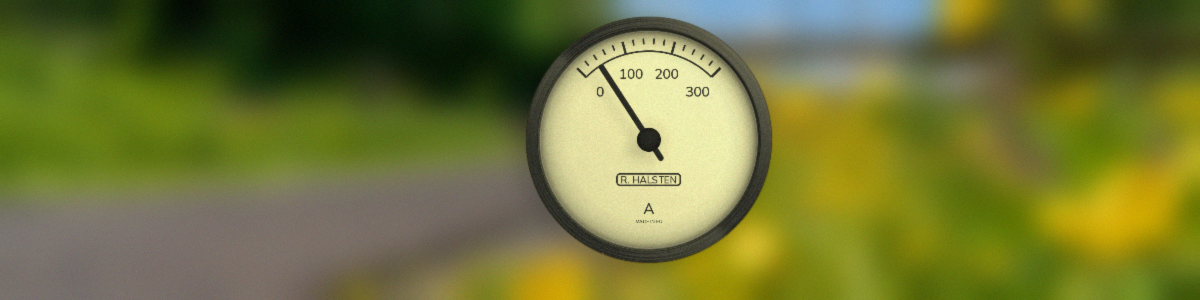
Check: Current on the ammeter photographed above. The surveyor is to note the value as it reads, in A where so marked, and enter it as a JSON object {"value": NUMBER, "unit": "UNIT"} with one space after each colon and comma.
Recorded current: {"value": 40, "unit": "A"}
